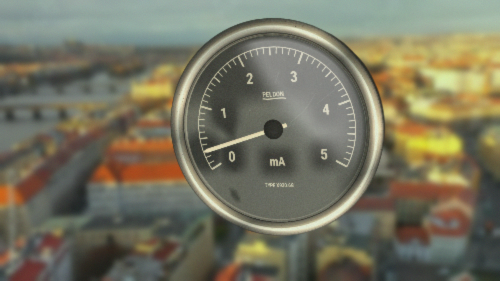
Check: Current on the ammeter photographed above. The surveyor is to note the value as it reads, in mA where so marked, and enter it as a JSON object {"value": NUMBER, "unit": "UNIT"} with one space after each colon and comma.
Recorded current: {"value": 0.3, "unit": "mA"}
